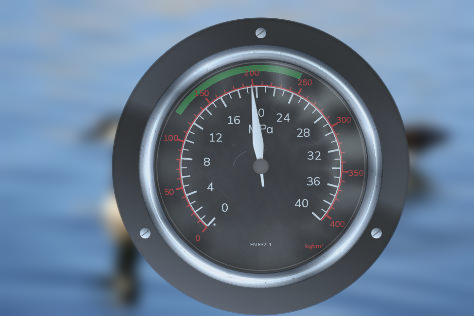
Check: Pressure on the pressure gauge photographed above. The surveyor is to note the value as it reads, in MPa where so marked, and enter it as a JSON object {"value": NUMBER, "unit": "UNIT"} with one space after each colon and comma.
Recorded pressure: {"value": 19.5, "unit": "MPa"}
